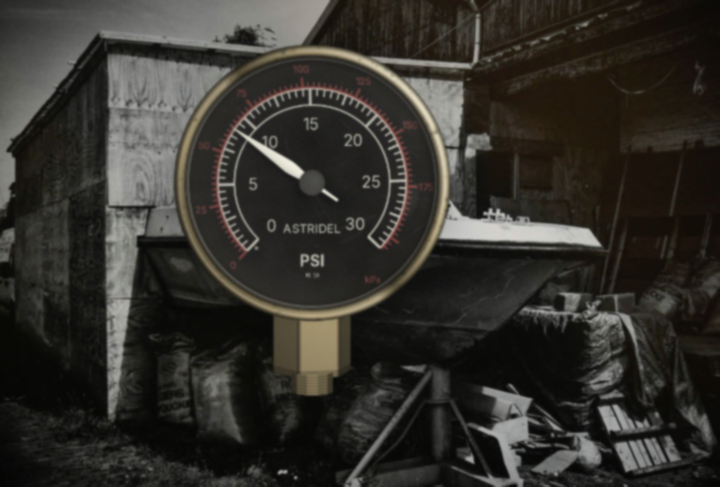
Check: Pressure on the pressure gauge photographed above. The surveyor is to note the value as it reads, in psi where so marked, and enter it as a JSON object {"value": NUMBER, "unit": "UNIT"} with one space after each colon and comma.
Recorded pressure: {"value": 9, "unit": "psi"}
